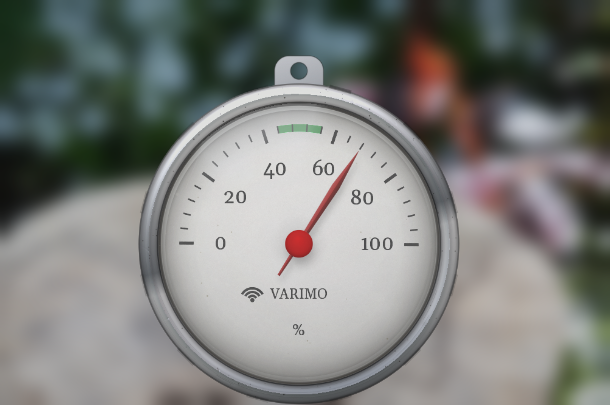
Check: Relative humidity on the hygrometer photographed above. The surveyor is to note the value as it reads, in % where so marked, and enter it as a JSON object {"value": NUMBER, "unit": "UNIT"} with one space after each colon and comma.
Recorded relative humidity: {"value": 68, "unit": "%"}
